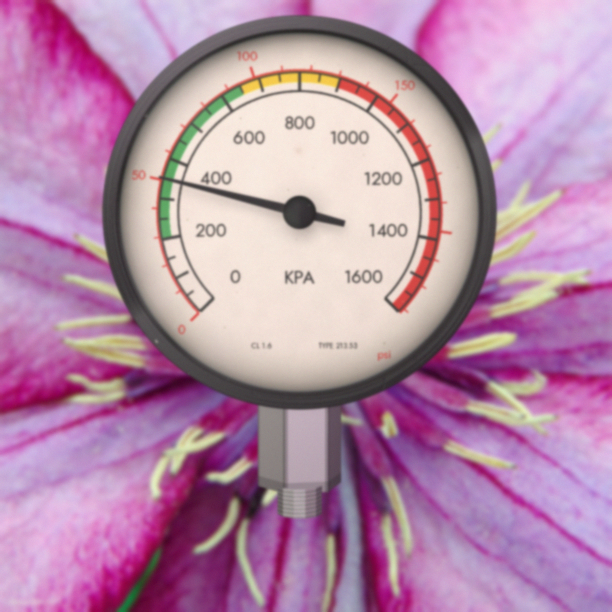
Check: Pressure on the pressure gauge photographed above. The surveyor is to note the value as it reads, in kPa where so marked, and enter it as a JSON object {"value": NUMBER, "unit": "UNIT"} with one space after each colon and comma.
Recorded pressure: {"value": 350, "unit": "kPa"}
